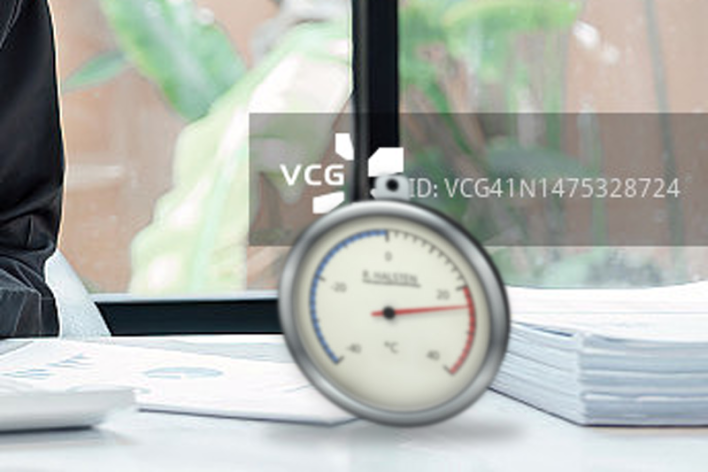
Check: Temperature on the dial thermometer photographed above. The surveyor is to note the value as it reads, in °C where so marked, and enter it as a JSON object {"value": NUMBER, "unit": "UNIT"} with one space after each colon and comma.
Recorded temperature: {"value": 24, "unit": "°C"}
